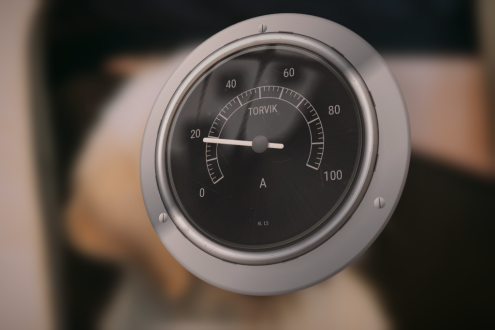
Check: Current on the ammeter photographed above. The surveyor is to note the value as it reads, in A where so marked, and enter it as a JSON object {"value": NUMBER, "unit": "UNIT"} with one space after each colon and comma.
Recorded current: {"value": 18, "unit": "A"}
